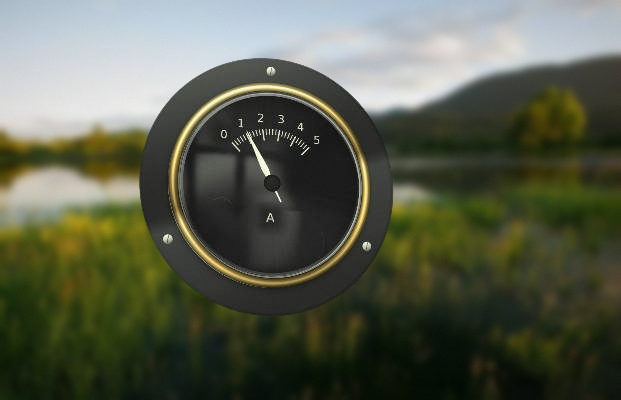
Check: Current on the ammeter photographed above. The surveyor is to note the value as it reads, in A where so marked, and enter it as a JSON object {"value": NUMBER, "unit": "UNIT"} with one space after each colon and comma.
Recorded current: {"value": 1, "unit": "A"}
